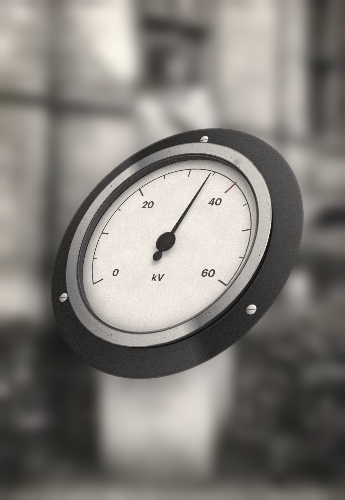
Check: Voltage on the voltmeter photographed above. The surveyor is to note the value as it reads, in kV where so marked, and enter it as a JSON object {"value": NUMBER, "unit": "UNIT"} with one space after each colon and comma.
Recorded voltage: {"value": 35, "unit": "kV"}
